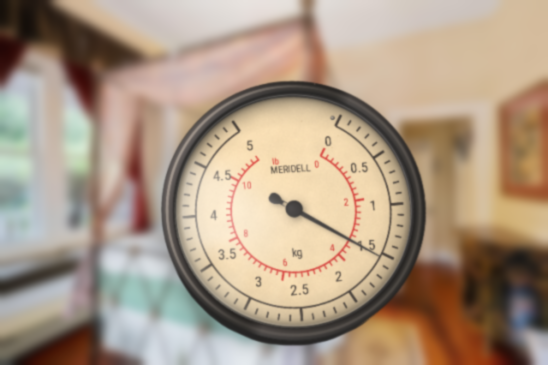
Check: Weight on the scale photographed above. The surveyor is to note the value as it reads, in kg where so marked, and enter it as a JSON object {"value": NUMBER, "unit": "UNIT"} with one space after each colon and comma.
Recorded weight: {"value": 1.55, "unit": "kg"}
